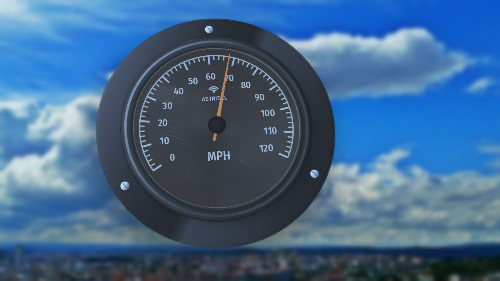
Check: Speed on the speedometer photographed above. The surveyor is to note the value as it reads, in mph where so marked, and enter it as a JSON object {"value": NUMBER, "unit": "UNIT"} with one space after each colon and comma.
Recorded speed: {"value": 68, "unit": "mph"}
